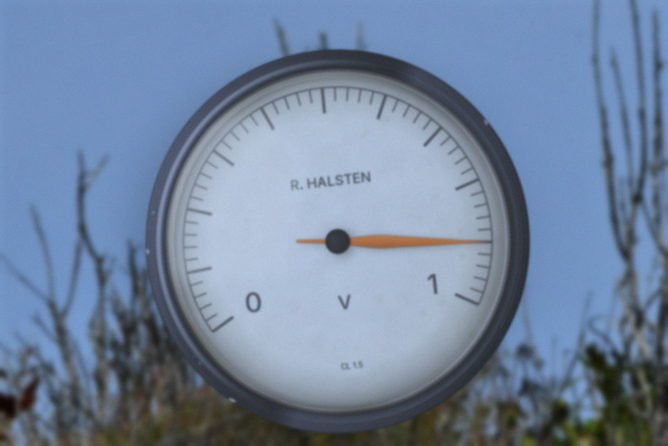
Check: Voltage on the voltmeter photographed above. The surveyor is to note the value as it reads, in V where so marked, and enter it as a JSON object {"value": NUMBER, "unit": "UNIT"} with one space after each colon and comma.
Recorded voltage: {"value": 0.9, "unit": "V"}
